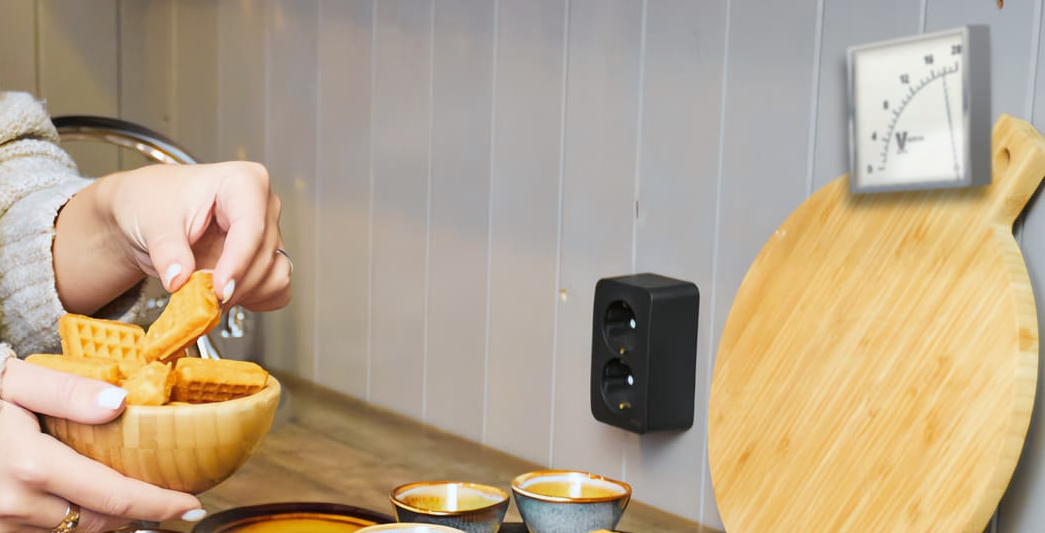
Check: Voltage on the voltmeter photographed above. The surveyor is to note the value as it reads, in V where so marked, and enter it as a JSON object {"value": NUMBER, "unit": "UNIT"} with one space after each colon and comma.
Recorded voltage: {"value": 18, "unit": "V"}
